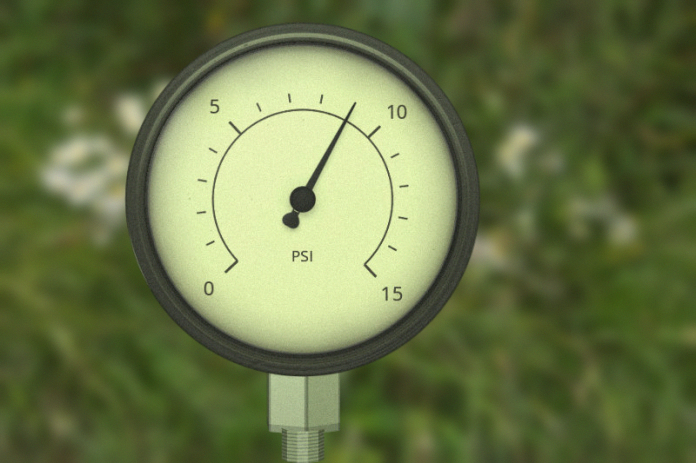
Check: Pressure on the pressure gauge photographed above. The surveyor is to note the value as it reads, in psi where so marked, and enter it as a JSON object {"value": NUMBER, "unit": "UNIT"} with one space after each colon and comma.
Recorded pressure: {"value": 9, "unit": "psi"}
